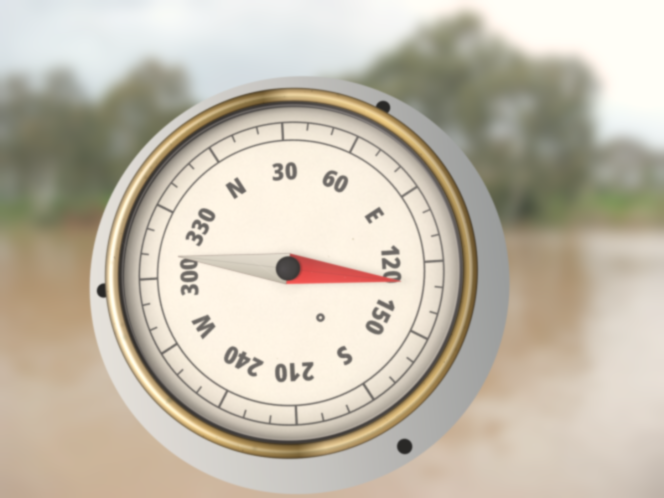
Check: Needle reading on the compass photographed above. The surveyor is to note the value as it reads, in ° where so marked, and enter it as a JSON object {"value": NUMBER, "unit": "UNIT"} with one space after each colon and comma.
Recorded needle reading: {"value": 130, "unit": "°"}
